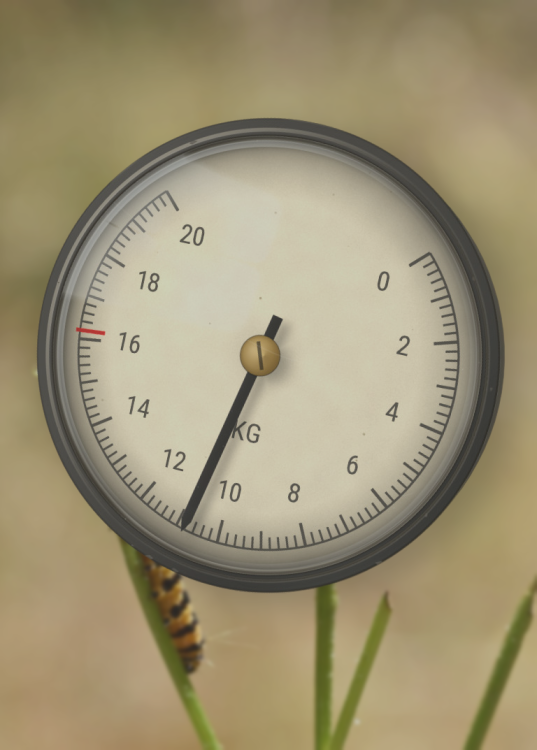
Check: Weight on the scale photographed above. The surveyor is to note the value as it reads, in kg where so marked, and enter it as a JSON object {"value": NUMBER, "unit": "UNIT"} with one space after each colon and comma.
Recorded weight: {"value": 10.8, "unit": "kg"}
